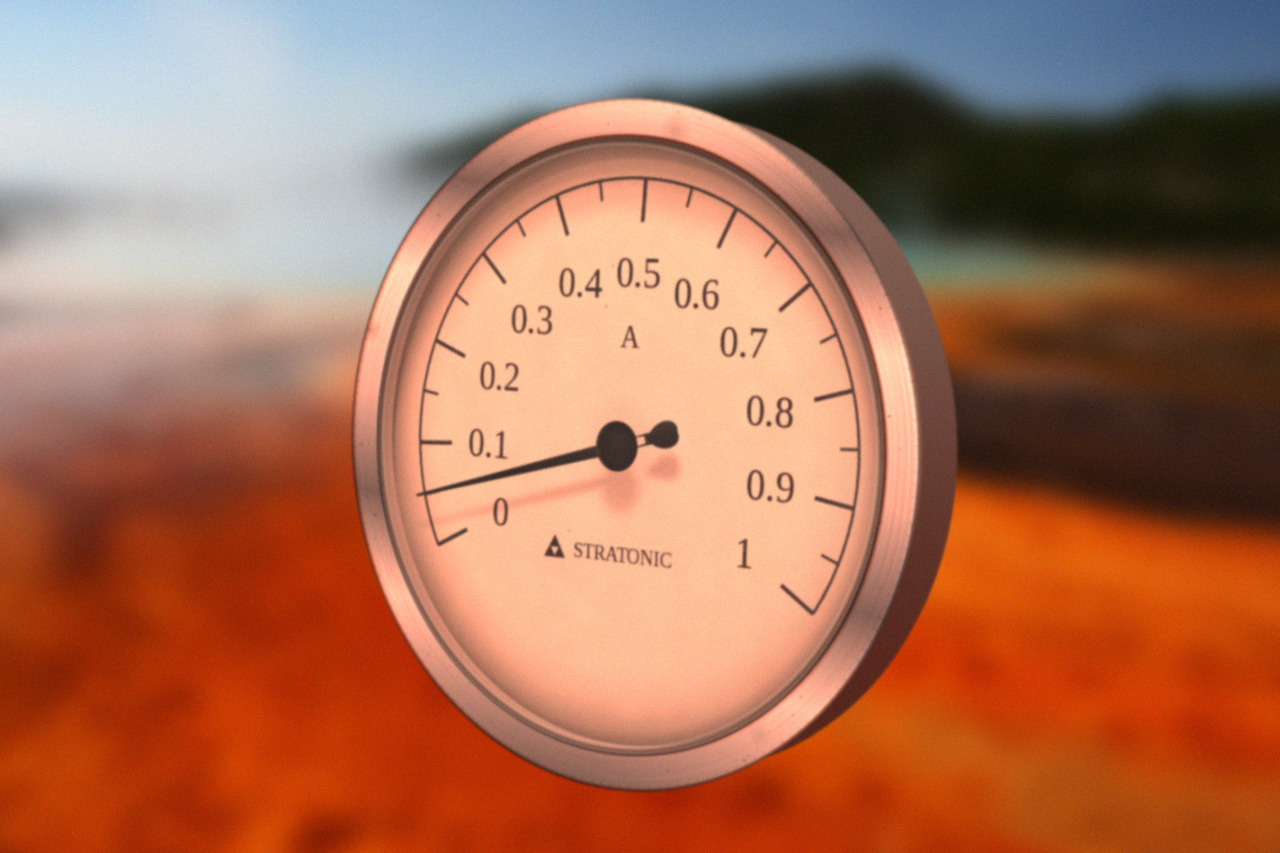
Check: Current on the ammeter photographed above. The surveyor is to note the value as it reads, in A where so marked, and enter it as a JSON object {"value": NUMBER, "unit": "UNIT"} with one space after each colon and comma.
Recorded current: {"value": 0.05, "unit": "A"}
